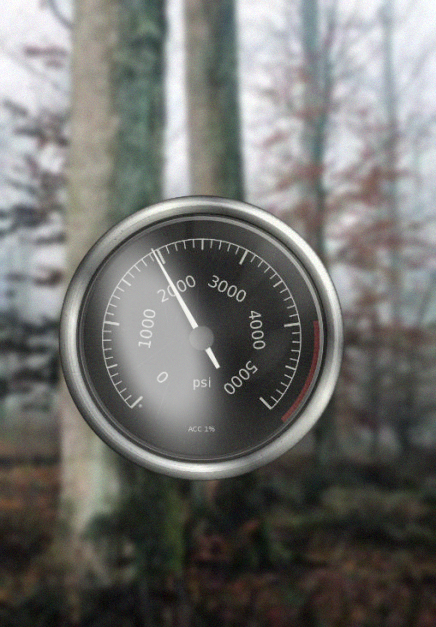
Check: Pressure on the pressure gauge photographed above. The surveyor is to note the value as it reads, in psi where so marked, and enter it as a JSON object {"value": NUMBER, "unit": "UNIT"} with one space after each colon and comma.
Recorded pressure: {"value": 1950, "unit": "psi"}
